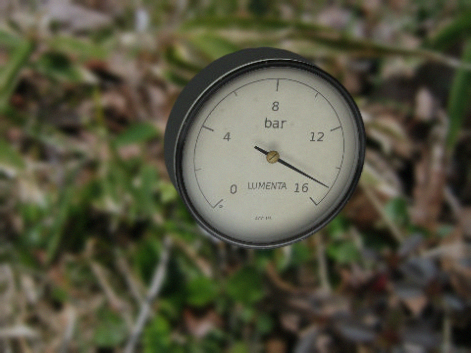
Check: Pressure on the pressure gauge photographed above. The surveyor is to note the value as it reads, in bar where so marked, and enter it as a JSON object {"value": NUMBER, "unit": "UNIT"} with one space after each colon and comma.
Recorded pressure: {"value": 15, "unit": "bar"}
